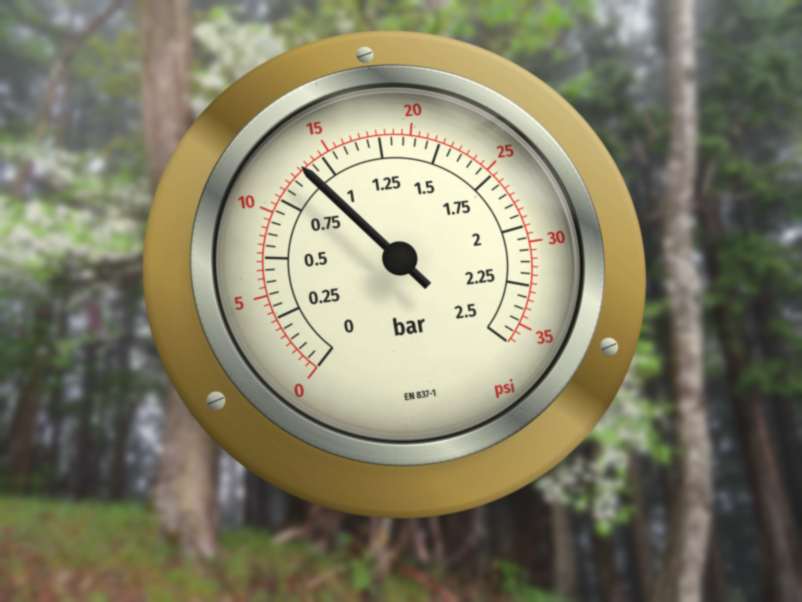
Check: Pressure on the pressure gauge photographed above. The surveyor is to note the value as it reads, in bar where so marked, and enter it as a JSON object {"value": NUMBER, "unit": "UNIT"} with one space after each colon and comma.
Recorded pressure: {"value": 0.9, "unit": "bar"}
